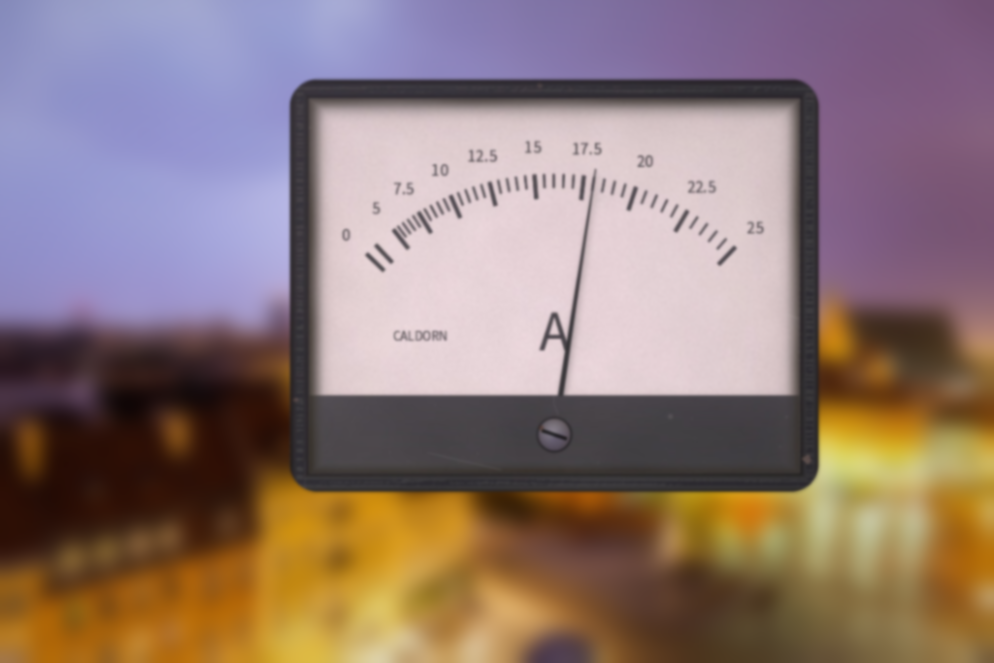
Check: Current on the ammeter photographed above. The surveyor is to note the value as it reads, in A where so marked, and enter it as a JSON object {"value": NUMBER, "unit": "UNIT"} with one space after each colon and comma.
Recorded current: {"value": 18, "unit": "A"}
